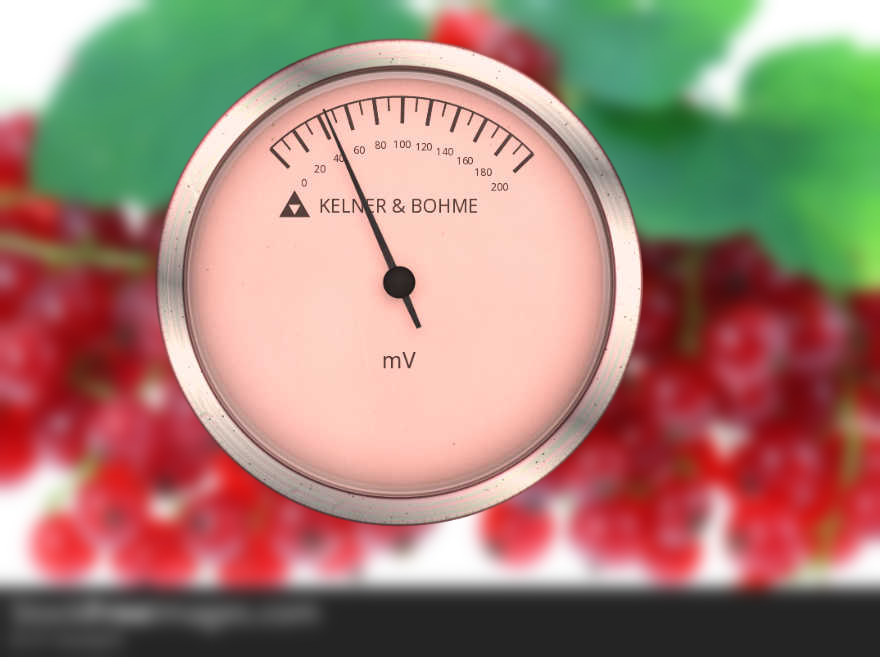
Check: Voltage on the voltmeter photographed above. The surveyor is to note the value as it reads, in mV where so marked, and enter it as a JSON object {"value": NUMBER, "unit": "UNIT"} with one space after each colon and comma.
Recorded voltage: {"value": 45, "unit": "mV"}
